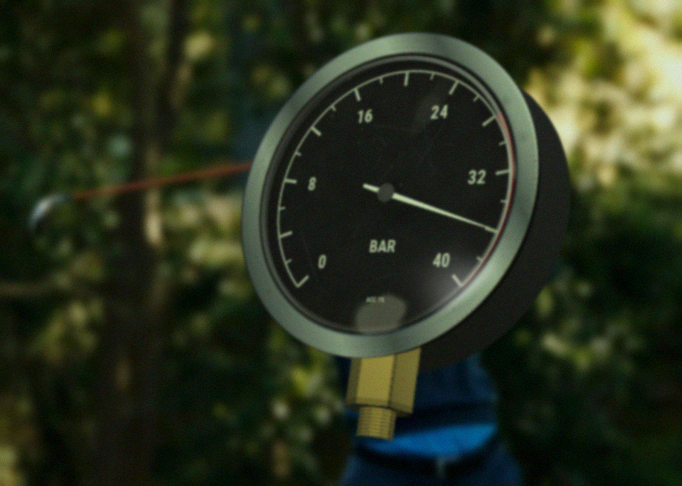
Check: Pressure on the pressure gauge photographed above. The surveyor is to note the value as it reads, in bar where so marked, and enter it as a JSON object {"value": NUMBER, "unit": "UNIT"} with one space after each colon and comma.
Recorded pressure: {"value": 36, "unit": "bar"}
